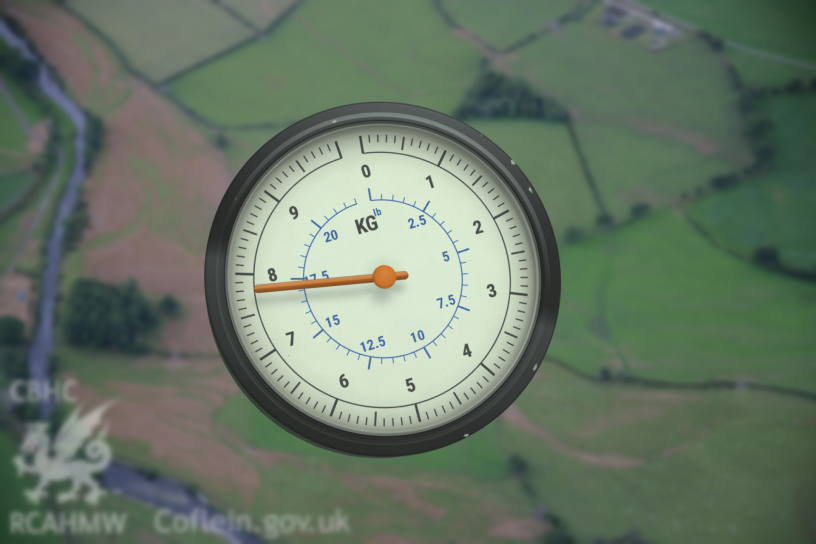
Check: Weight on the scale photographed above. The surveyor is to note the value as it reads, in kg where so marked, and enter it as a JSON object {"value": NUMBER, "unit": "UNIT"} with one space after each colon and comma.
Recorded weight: {"value": 7.8, "unit": "kg"}
